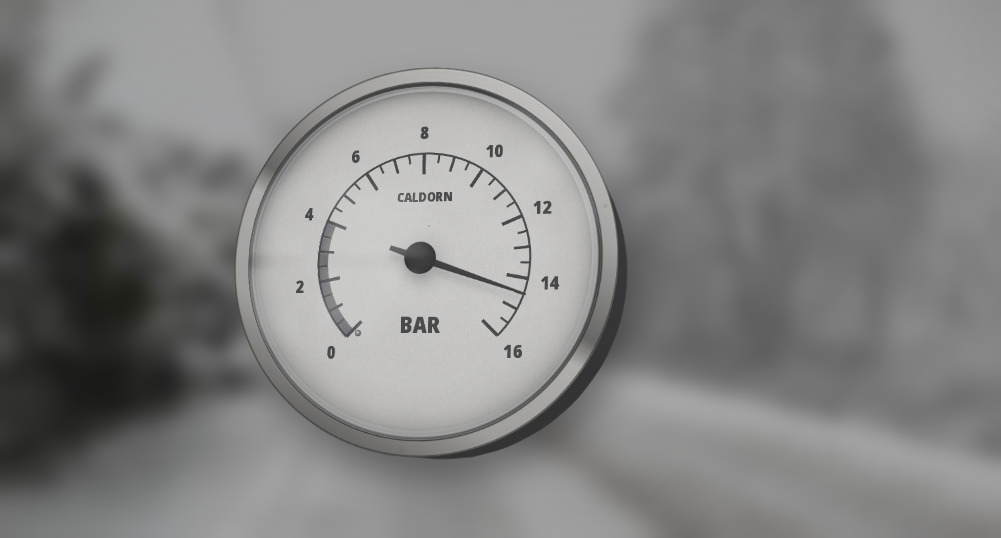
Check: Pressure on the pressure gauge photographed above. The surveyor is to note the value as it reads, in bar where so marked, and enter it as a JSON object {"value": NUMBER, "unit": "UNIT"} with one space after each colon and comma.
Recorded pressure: {"value": 14.5, "unit": "bar"}
